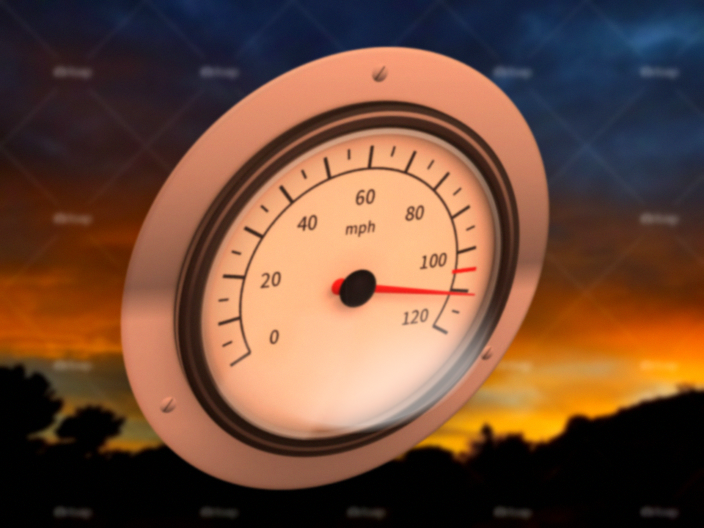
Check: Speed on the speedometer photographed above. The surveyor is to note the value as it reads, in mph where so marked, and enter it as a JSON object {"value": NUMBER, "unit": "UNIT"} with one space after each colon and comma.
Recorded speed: {"value": 110, "unit": "mph"}
